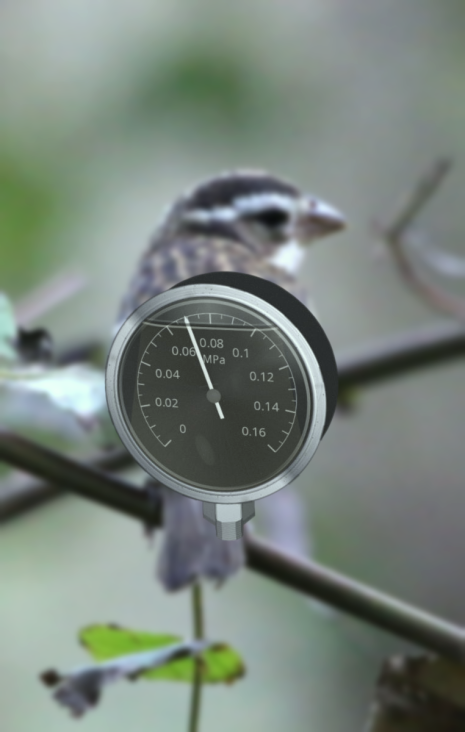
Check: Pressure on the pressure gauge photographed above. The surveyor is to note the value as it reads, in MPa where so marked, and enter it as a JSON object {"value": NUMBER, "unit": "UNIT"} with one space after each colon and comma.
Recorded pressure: {"value": 0.07, "unit": "MPa"}
